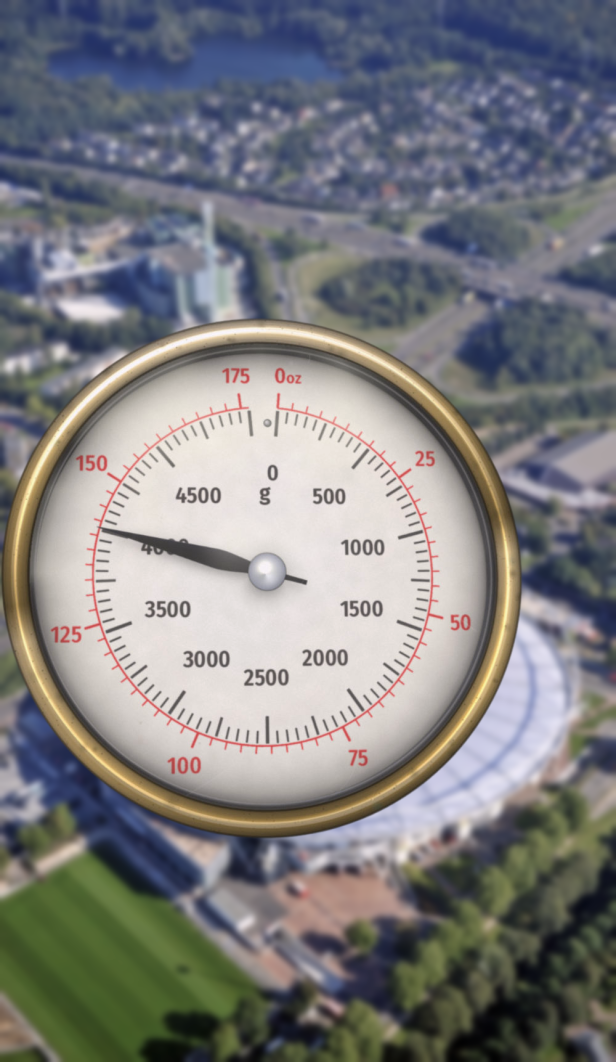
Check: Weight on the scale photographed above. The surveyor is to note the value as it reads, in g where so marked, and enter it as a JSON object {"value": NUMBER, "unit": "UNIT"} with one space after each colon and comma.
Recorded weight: {"value": 4000, "unit": "g"}
